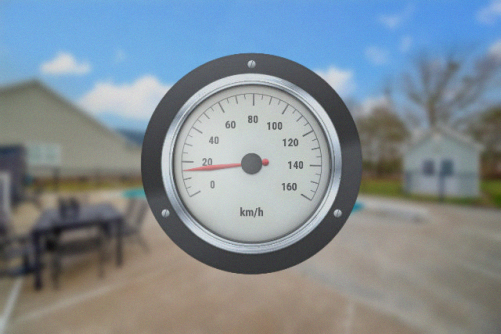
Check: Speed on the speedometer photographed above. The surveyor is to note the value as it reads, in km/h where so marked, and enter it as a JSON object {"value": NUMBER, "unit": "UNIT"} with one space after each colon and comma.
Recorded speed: {"value": 15, "unit": "km/h"}
